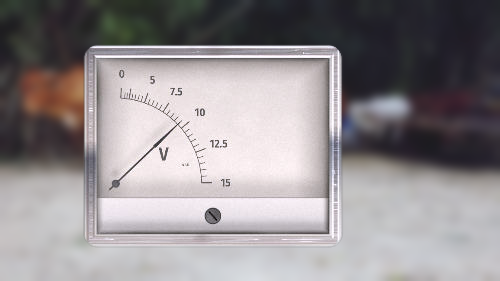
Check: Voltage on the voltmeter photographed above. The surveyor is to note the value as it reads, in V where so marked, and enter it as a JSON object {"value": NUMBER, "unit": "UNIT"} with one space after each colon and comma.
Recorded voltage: {"value": 9.5, "unit": "V"}
